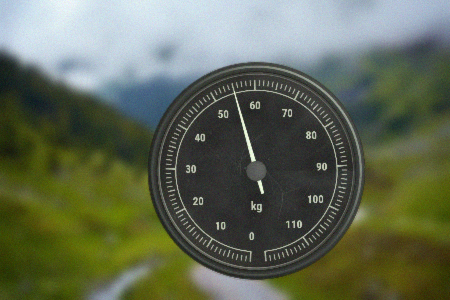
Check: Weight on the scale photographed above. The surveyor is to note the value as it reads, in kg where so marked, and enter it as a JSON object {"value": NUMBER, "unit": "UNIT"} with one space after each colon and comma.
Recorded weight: {"value": 55, "unit": "kg"}
